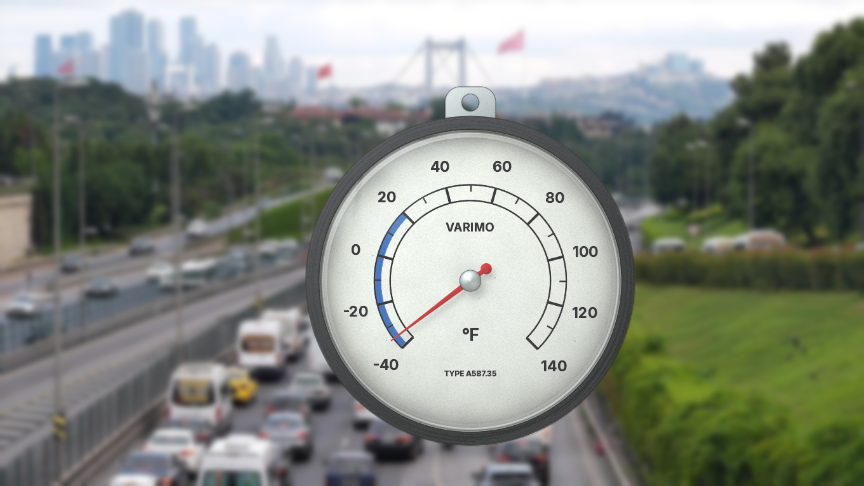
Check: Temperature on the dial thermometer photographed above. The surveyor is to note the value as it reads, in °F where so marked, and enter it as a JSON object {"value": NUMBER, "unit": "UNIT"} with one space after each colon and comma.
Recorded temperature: {"value": -35, "unit": "°F"}
